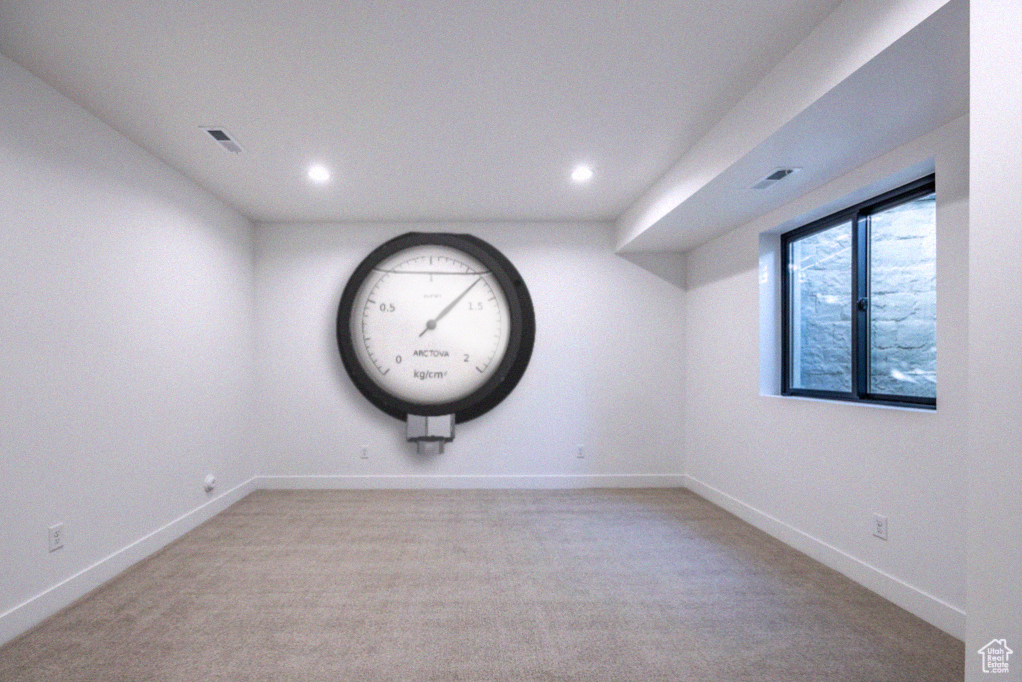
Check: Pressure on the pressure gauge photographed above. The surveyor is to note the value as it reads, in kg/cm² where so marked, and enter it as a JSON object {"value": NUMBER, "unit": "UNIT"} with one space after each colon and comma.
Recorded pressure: {"value": 1.35, "unit": "kg/cm²"}
